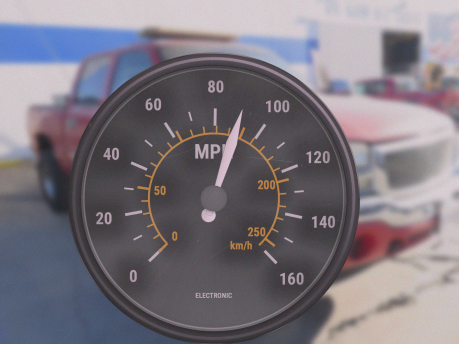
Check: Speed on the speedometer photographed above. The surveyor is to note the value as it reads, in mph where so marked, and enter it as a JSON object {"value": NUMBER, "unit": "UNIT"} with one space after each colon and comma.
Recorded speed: {"value": 90, "unit": "mph"}
